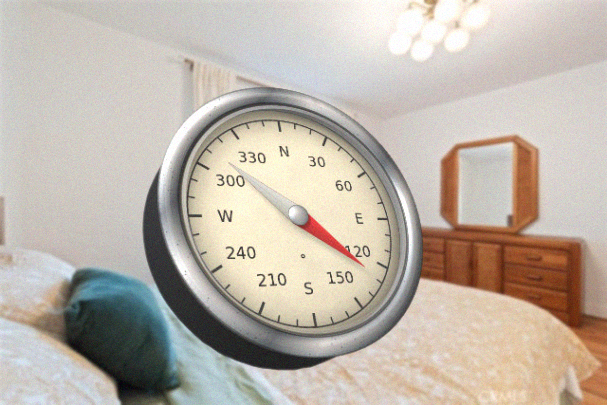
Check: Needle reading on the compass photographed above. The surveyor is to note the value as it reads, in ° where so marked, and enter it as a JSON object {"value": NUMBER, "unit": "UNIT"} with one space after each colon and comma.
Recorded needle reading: {"value": 130, "unit": "°"}
